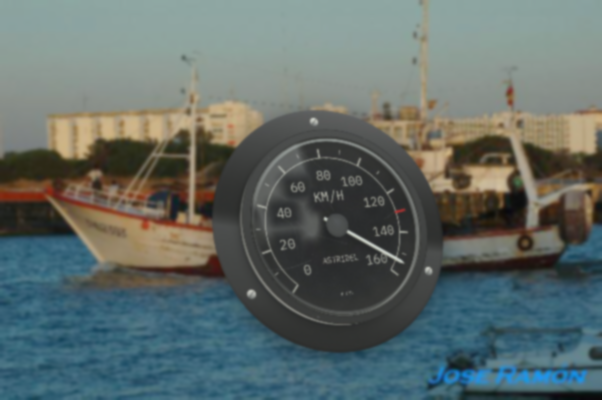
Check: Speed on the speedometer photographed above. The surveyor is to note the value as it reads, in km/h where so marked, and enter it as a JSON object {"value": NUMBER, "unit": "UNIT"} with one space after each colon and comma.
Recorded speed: {"value": 155, "unit": "km/h"}
